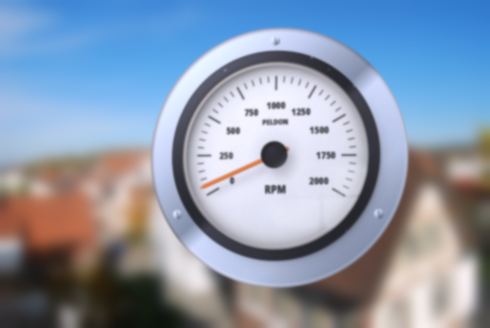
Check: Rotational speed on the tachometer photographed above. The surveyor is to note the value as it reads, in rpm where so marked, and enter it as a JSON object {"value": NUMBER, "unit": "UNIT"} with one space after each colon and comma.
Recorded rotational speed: {"value": 50, "unit": "rpm"}
